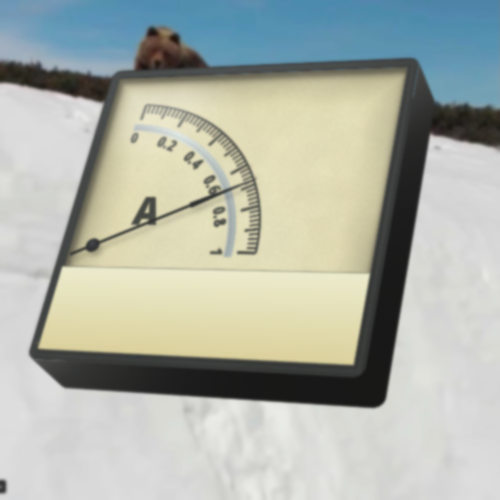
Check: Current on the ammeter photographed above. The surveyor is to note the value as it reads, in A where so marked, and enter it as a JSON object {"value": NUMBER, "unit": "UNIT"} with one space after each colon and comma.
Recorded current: {"value": 0.7, "unit": "A"}
